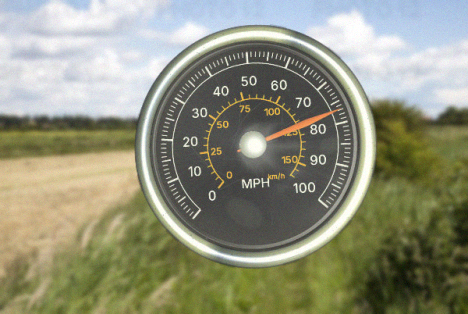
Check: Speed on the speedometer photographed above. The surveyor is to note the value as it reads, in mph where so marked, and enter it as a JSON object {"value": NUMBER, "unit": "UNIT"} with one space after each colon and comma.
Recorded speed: {"value": 77, "unit": "mph"}
